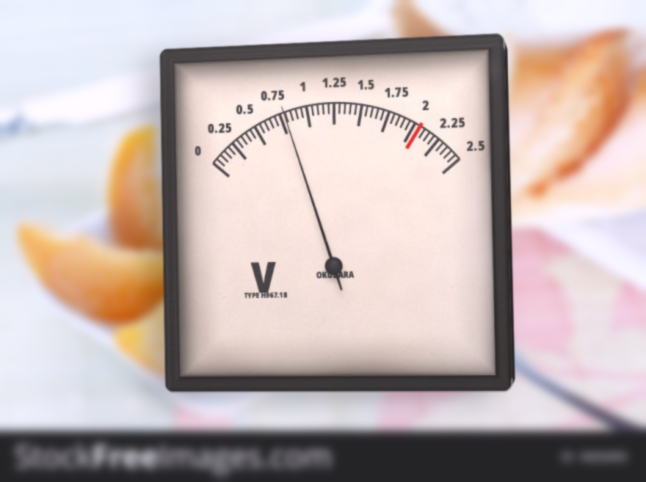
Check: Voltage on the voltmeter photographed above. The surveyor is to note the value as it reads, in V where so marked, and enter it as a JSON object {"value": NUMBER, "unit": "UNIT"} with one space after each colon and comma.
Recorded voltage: {"value": 0.8, "unit": "V"}
